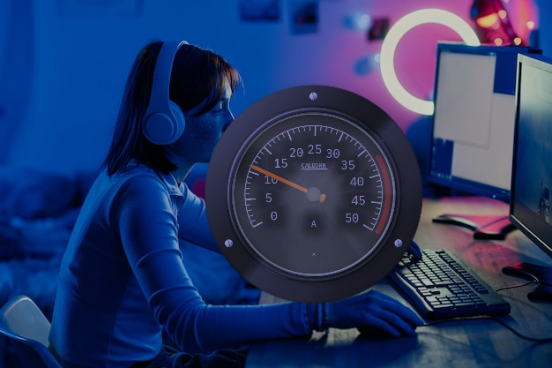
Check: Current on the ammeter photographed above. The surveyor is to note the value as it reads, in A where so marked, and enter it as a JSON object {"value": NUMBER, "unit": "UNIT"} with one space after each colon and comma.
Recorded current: {"value": 11, "unit": "A"}
